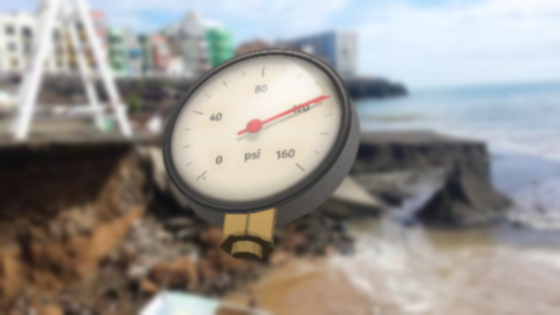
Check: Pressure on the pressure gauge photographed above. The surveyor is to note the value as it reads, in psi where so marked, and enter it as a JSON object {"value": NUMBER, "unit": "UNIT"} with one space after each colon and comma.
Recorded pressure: {"value": 120, "unit": "psi"}
